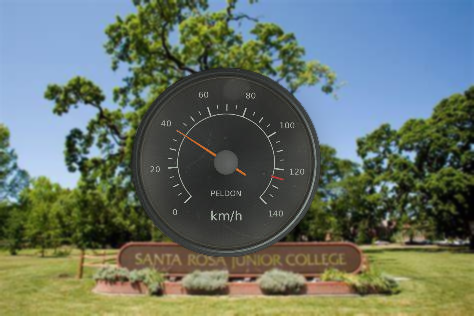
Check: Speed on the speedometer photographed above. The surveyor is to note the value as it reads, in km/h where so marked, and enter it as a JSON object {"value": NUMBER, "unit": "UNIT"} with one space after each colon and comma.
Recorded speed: {"value": 40, "unit": "km/h"}
